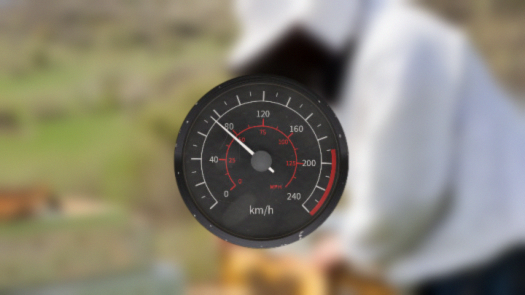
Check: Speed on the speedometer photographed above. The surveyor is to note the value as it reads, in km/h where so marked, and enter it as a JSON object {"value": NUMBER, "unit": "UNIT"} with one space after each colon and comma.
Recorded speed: {"value": 75, "unit": "km/h"}
